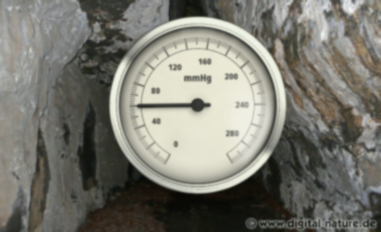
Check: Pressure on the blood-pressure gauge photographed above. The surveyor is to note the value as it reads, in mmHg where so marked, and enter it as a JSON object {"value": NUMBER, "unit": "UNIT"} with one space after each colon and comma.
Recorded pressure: {"value": 60, "unit": "mmHg"}
